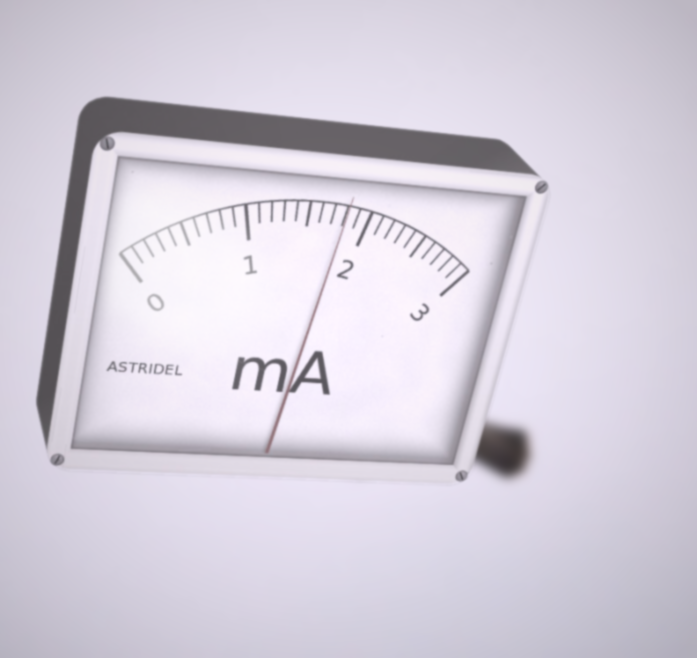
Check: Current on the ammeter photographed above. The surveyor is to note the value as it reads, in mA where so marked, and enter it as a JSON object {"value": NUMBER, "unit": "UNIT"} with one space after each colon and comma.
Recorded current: {"value": 1.8, "unit": "mA"}
